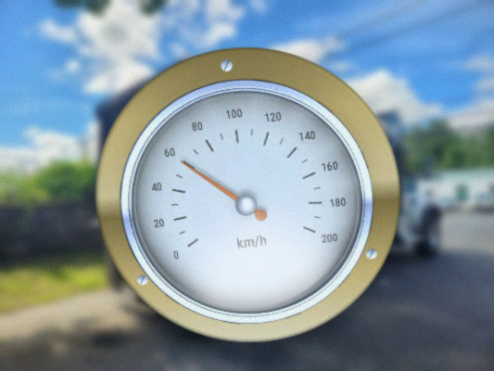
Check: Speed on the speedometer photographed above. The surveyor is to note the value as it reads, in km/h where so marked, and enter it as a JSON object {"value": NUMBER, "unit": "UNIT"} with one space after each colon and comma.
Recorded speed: {"value": 60, "unit": "km/h"}
